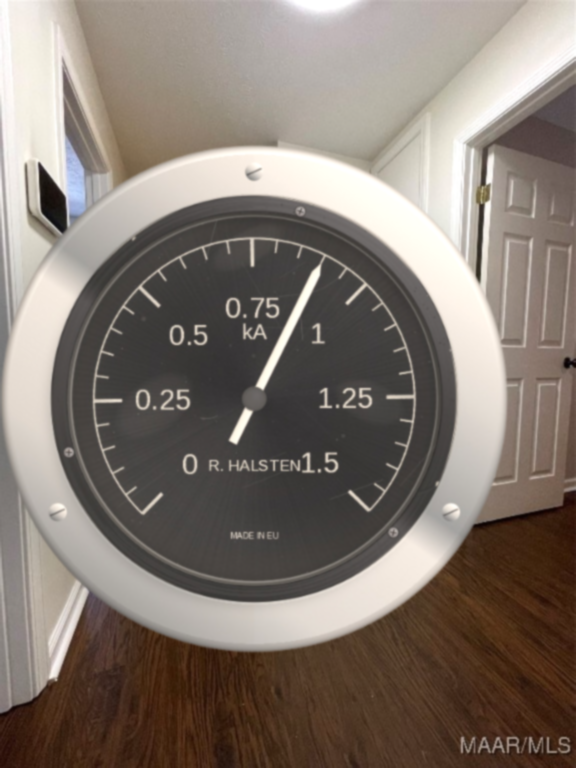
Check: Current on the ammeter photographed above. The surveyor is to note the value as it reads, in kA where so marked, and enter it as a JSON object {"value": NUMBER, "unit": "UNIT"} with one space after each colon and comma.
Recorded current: {"value": 0.9, "unit": "kA"}
